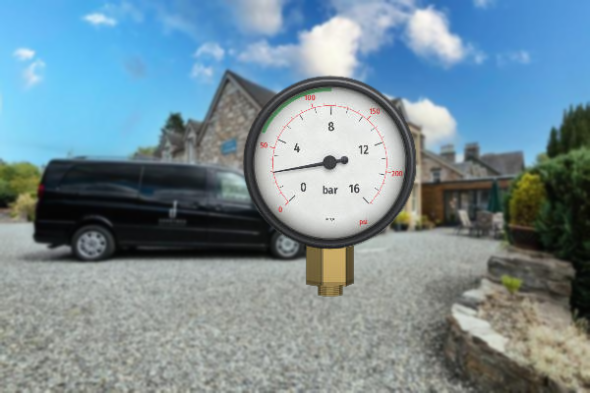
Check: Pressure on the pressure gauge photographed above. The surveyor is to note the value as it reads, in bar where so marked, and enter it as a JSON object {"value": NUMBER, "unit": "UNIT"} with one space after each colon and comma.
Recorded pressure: {"value": 2, "unit": "bar"}
